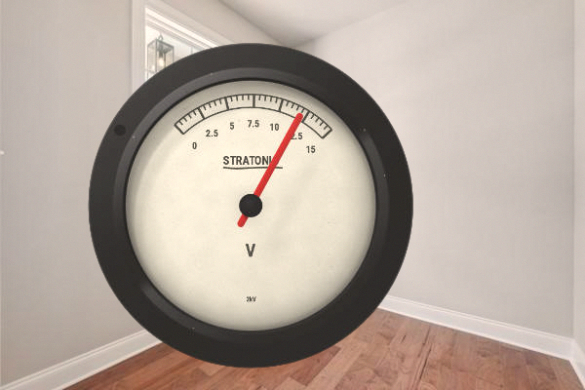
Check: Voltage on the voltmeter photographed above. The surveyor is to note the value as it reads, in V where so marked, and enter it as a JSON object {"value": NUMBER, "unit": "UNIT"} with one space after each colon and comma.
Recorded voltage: {"value": 12, "unit": "V"}
